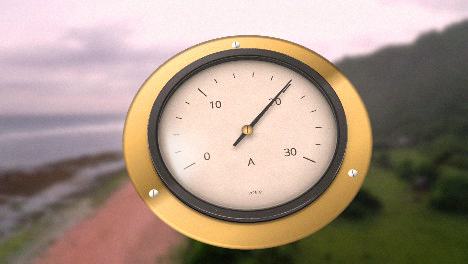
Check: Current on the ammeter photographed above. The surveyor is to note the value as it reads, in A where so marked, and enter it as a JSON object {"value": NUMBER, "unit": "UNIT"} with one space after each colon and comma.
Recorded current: {"value": 20, "unit": "A"}
